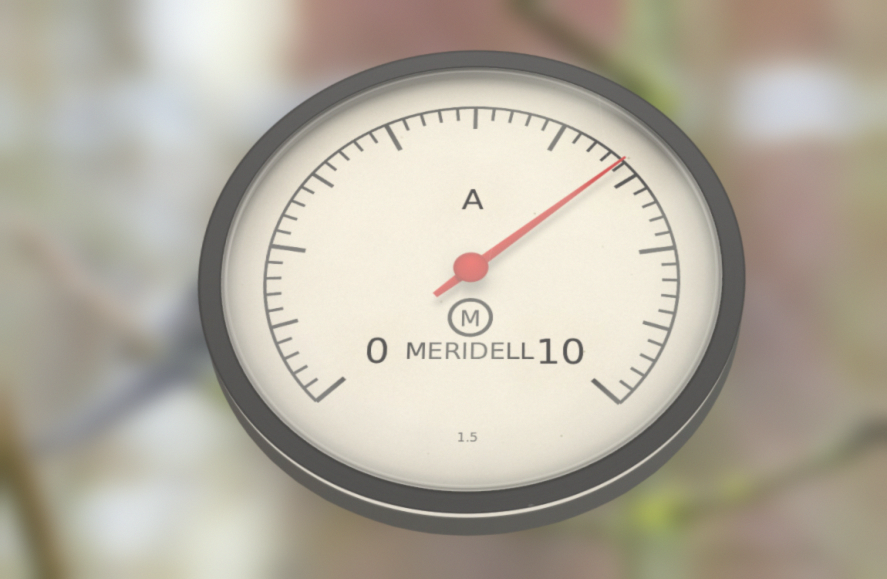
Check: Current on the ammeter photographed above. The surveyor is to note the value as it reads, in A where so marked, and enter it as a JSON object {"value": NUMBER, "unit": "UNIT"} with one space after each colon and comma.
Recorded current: {"value": 6.8, "unit": "A"}
